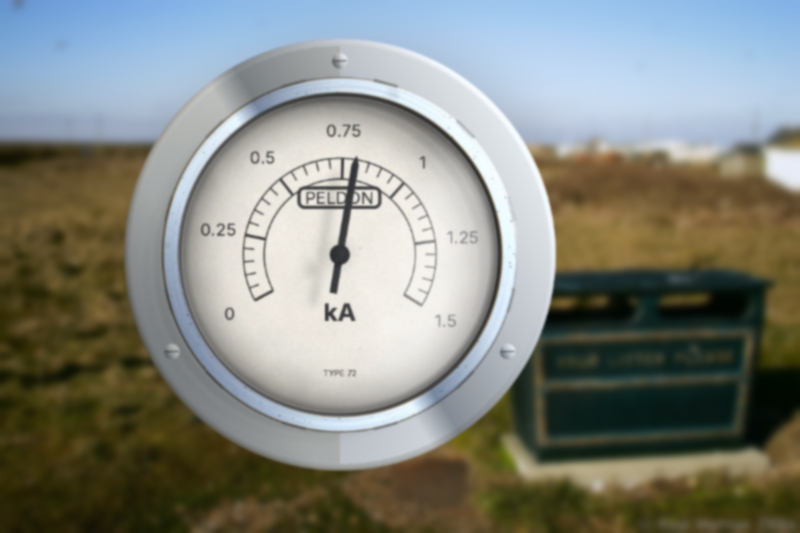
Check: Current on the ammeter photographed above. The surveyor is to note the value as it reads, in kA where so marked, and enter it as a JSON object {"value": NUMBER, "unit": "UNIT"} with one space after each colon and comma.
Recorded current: {"value": 0.8, "unit": "kA"}
